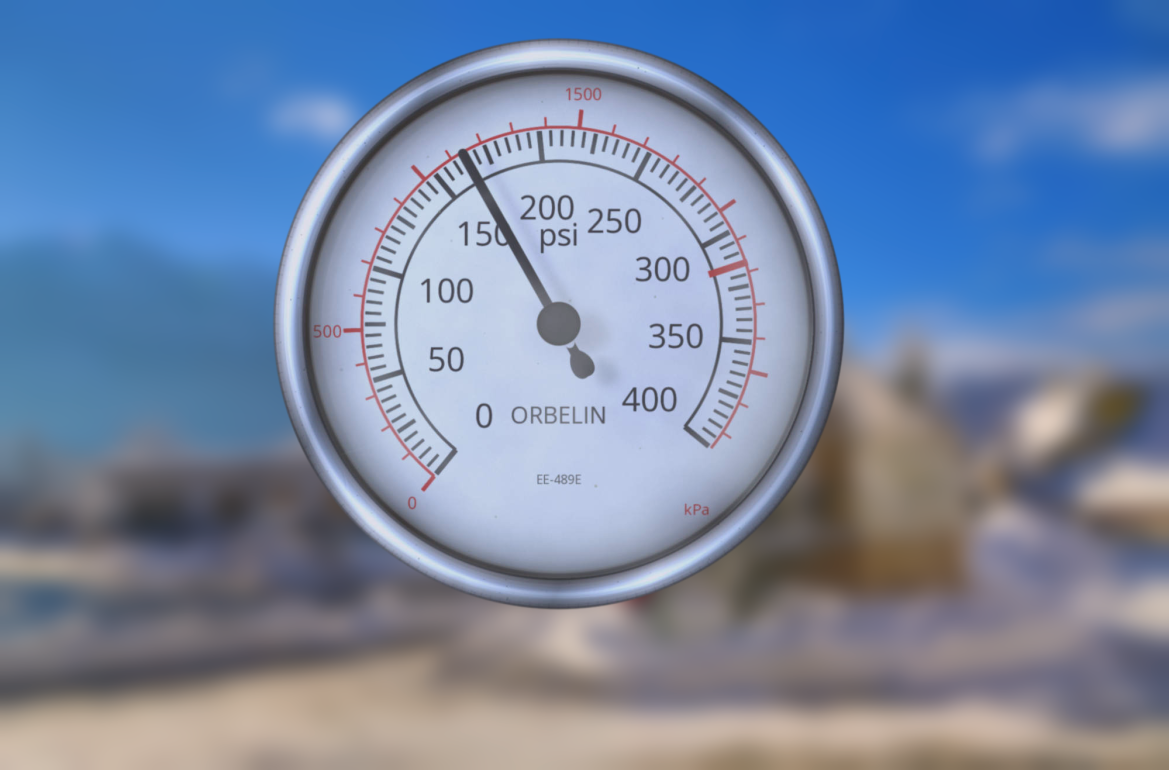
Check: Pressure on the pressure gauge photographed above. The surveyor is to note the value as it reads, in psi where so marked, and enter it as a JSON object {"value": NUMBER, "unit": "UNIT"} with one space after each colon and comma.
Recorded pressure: {"value": 165, "unit": "psi"}
